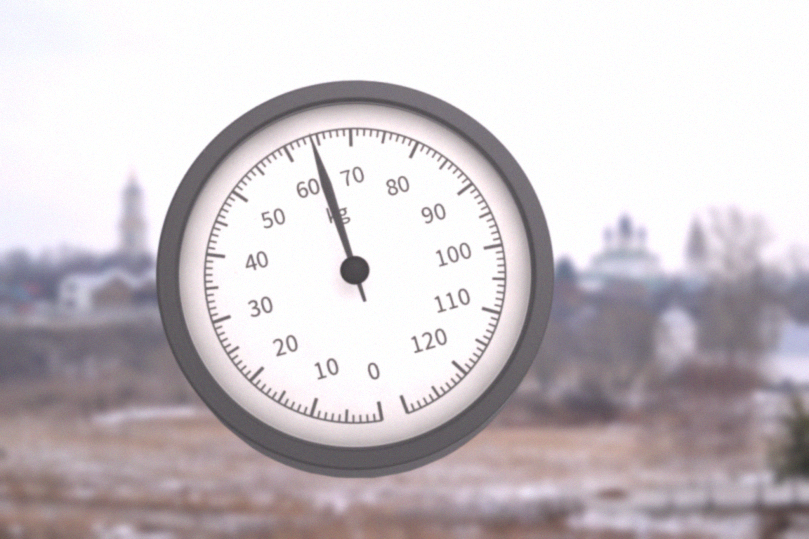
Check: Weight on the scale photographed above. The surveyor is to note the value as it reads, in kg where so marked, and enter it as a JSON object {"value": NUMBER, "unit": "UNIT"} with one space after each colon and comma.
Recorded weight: {"value": 64, "unit": "kg"}
